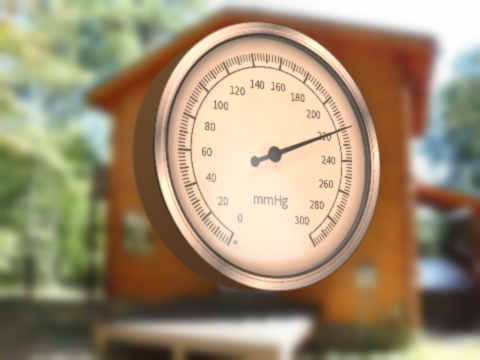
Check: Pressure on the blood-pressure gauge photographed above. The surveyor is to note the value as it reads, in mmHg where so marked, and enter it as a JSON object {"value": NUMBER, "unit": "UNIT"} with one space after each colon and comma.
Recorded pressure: {"value": 220, "unit": "mmHg"}
